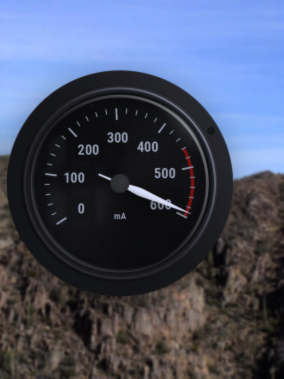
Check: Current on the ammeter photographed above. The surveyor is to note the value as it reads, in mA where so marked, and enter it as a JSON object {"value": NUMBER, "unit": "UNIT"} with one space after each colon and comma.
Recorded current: {"value": 590, "unit": "mA"}
